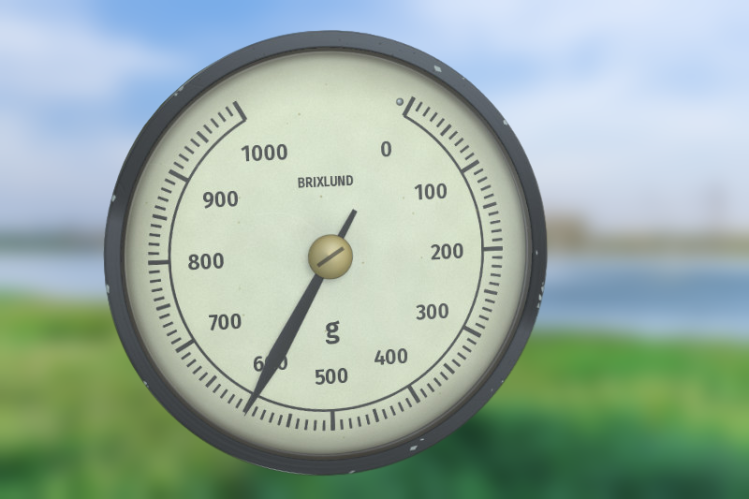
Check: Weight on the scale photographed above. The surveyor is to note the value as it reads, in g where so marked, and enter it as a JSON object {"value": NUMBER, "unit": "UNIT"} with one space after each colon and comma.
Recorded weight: {"value": 600, "unit": "g"}
